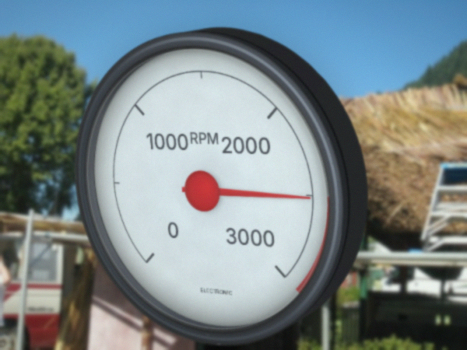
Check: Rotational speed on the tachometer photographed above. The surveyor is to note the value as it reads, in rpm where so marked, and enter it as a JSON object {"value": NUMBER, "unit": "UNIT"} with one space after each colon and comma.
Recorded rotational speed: {"value": 2500, "unit": "rpm"}
